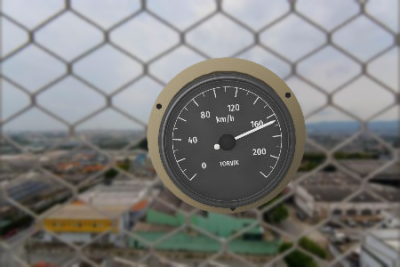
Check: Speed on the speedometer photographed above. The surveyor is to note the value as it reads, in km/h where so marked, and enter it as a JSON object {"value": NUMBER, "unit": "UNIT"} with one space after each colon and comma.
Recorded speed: {"value": 165, "unit": "km/h"}
